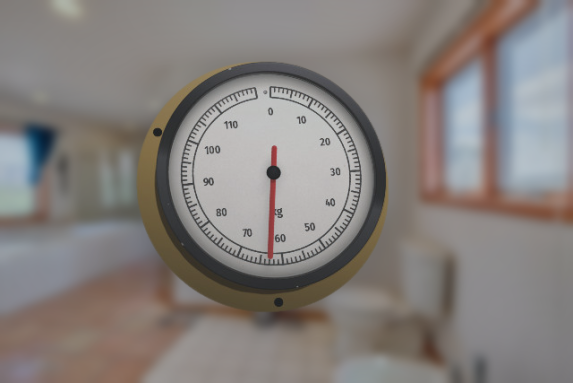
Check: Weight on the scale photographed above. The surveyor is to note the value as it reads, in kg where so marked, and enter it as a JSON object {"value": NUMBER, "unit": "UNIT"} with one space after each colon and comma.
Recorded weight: {"value": 63, "unit": "kg"}
